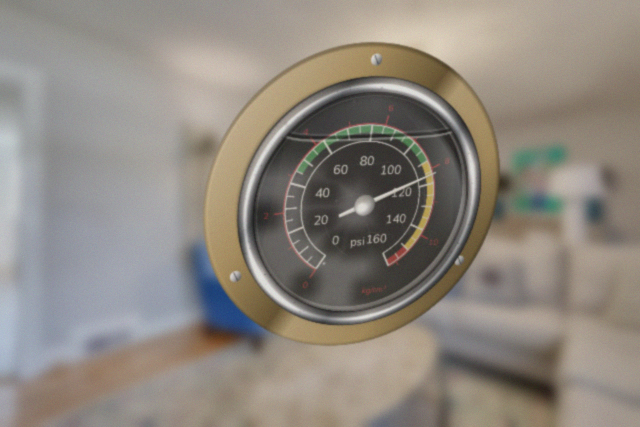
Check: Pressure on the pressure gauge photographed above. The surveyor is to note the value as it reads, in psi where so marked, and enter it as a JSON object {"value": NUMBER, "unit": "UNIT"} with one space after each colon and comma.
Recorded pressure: {"value": 115, "unit": "psi"}
